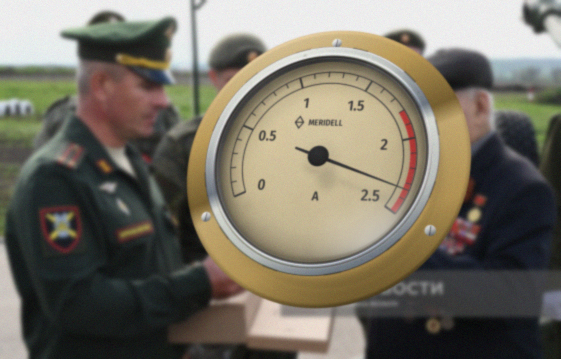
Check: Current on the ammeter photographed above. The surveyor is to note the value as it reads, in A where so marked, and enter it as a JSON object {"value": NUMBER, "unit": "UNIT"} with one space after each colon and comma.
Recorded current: {"value": 2.35, "unit": "A"}
